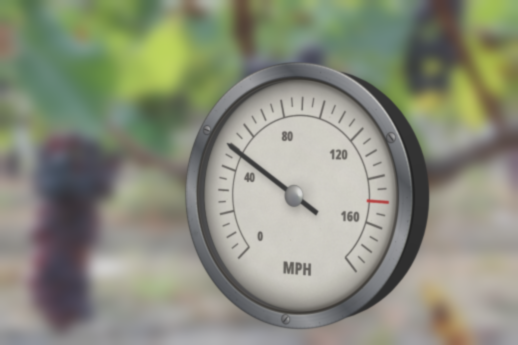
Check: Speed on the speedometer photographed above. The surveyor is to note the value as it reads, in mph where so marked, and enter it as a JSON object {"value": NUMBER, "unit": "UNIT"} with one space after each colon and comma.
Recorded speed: {"value": 50, "unit": "mph"}
